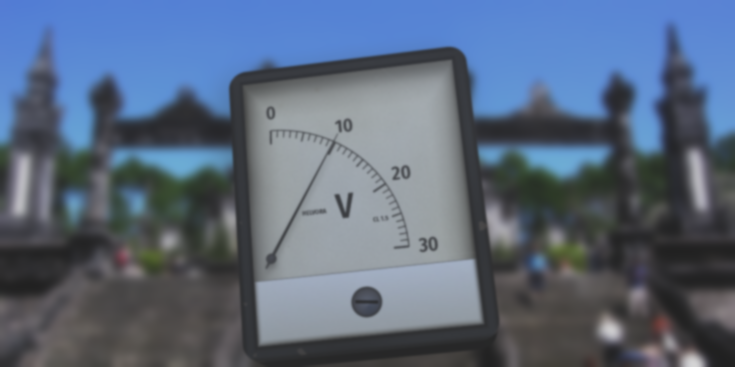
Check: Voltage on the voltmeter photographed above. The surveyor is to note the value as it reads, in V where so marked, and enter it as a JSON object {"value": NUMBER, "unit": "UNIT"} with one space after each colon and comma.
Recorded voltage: {"value": 10, "unit": "V"}
